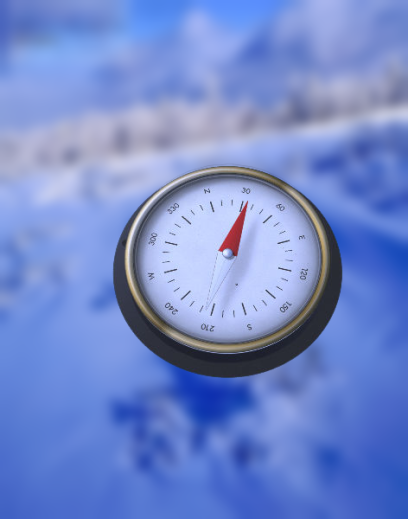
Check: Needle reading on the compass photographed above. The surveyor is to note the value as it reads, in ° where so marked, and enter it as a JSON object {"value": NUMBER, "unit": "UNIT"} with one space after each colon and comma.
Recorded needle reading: {"value": 35, "unit": "°"}
